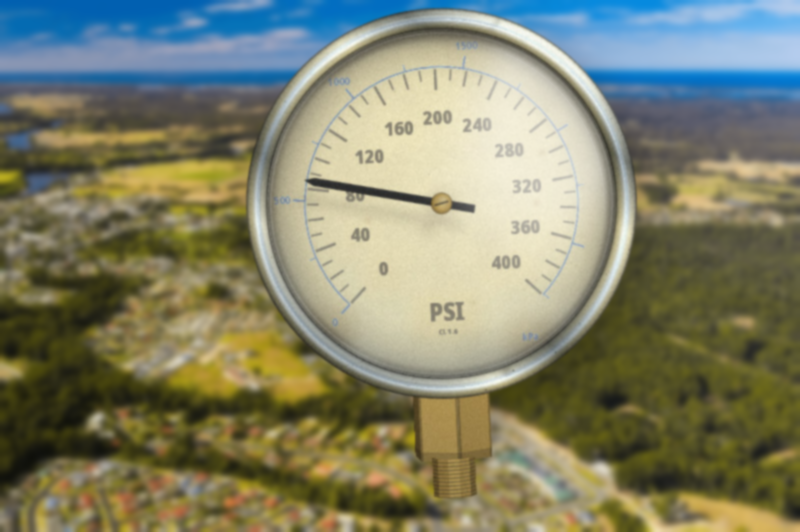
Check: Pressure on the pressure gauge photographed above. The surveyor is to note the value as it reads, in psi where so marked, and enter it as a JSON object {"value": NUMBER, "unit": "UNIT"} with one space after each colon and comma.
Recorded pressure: {"value": 85, "unit": "psi"}
